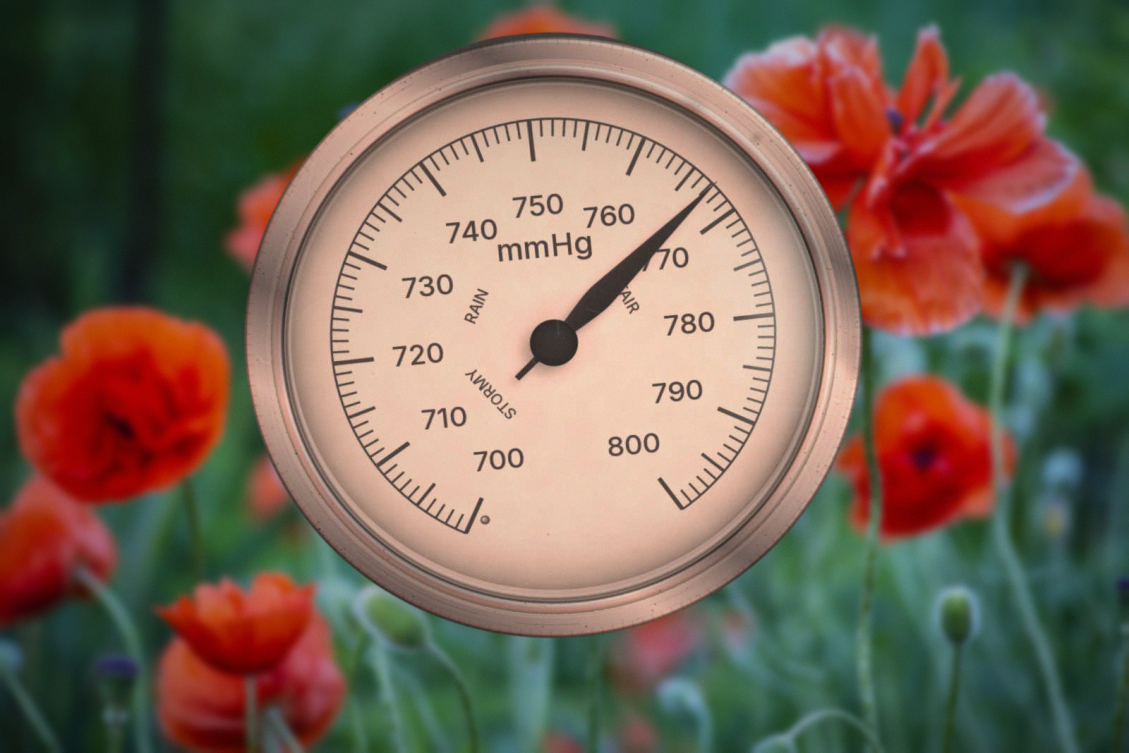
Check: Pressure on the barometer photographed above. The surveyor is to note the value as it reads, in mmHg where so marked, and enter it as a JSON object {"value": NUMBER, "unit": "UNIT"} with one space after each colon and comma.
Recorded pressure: {"value": 767, "unit": "mmHg"}
